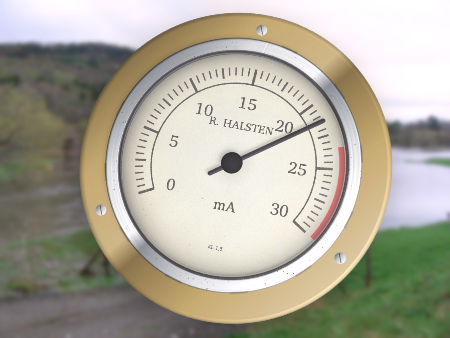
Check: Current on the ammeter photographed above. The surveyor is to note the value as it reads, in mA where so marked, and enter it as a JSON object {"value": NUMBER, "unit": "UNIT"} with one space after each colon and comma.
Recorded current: {"value": 21.5, "unit": "mA"}
